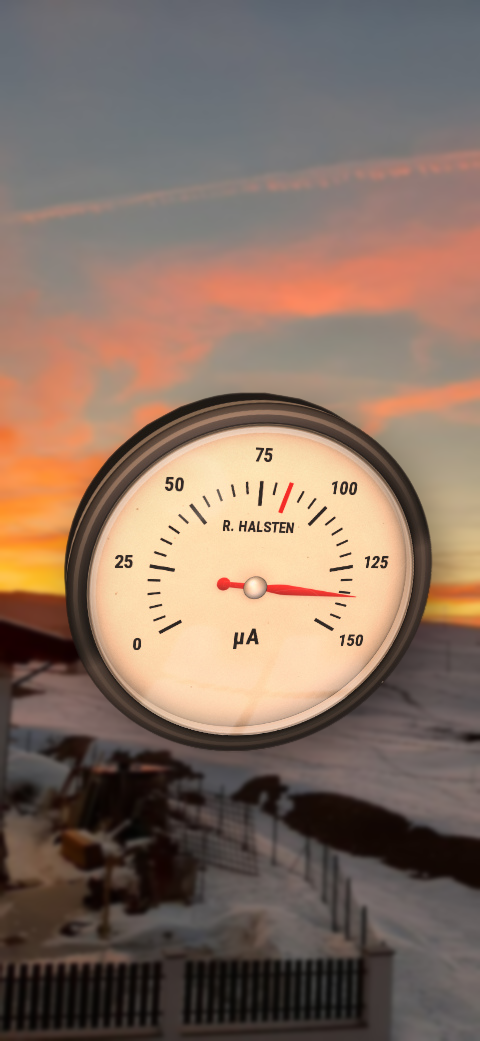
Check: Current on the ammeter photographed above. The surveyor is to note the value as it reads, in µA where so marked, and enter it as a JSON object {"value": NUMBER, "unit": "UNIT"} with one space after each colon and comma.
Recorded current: {"value": 135, "unit": "µA"}
